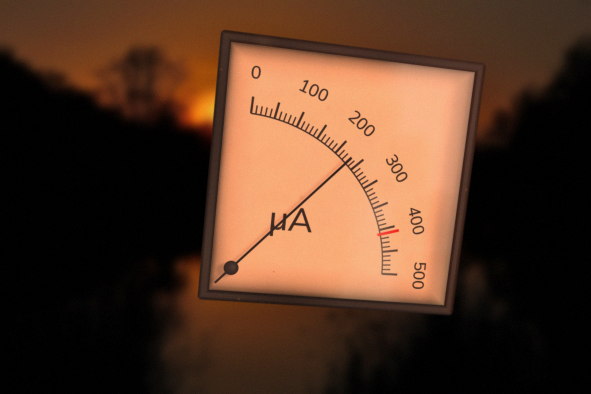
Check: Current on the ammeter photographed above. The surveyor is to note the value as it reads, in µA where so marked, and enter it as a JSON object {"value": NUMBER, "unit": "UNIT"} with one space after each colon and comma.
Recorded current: {"value": 230, "unit": "µA"}
